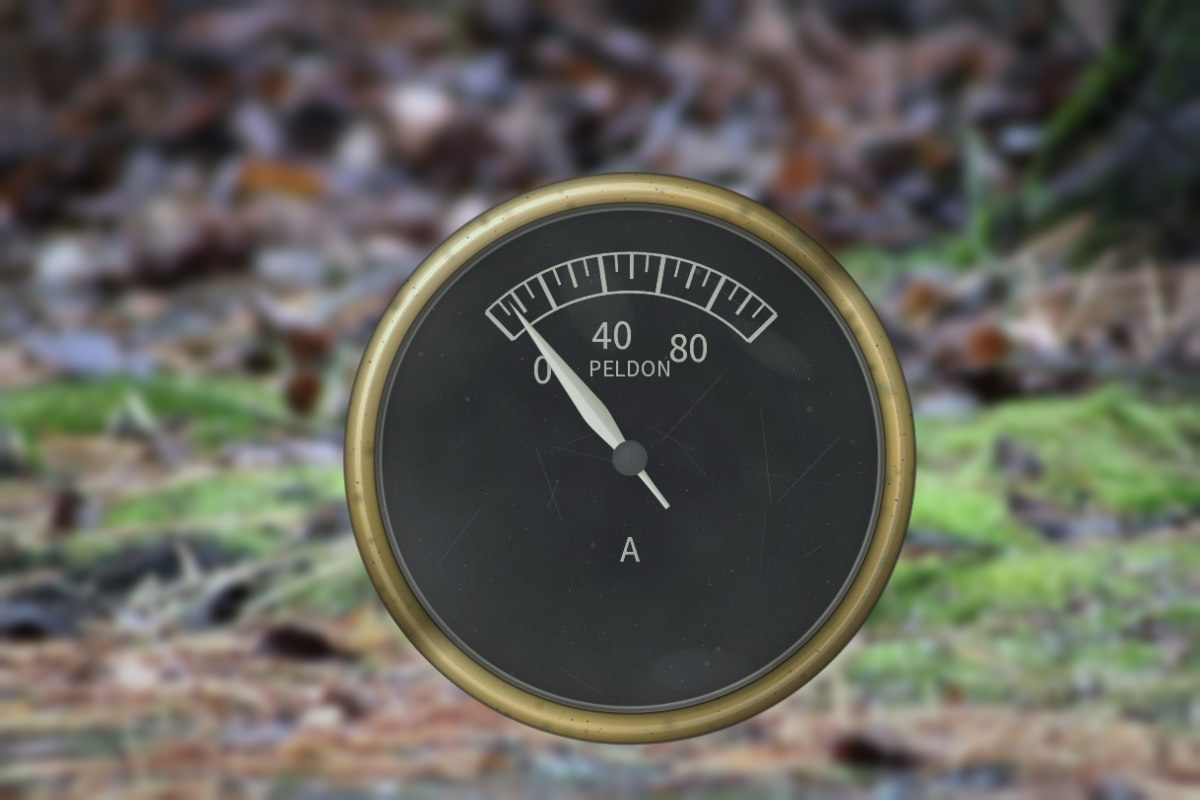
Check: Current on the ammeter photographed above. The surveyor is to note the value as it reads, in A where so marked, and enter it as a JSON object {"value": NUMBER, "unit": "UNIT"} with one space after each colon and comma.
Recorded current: {"value": 7.5, "unit": "A"}
